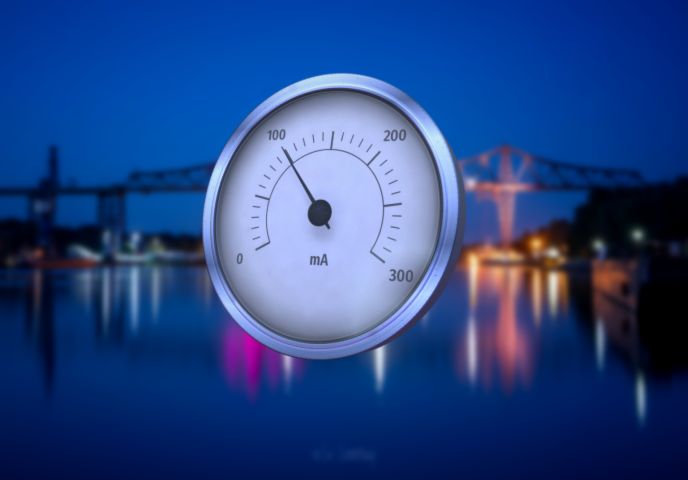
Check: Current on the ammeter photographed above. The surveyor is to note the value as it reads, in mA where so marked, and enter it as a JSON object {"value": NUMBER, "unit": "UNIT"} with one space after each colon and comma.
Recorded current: {"value": 100, "unit": "mA"}
